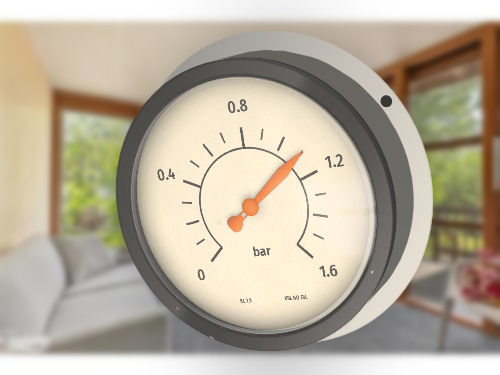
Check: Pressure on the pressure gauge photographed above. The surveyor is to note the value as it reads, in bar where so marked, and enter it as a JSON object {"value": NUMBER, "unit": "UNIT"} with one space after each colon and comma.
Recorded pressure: {"value": 1.1, "unit": "bar"}
